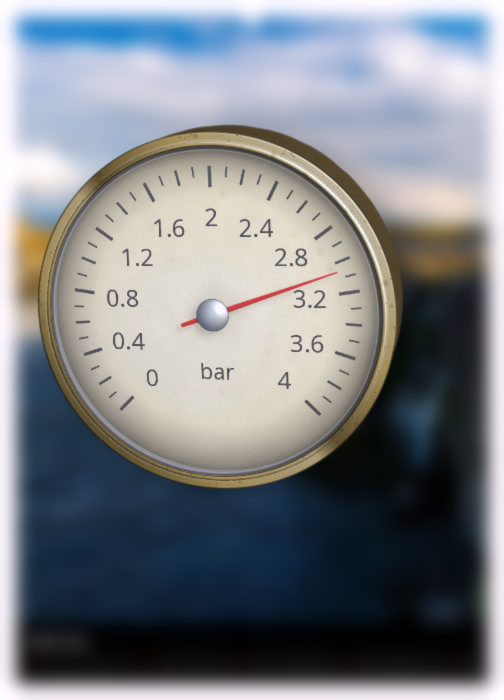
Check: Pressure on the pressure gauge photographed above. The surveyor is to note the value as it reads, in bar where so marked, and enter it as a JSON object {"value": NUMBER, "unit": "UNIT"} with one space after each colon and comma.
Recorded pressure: {"value": 3.05, "unit": "bar"}
